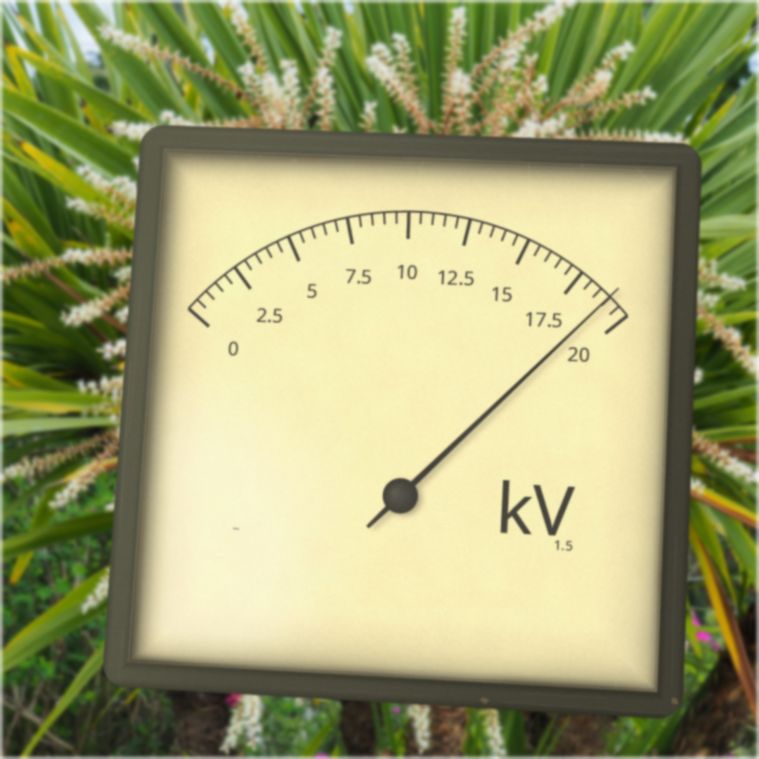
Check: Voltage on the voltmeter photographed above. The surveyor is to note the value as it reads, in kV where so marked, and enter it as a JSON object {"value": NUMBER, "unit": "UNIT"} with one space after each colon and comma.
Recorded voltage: {"value": 19, "unit": "kV"}
